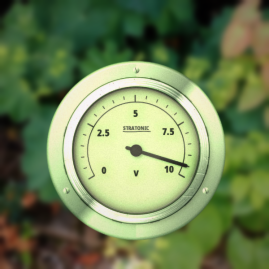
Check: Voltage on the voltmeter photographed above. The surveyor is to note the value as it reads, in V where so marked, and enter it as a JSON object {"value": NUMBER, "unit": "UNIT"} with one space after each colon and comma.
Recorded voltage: {"value": 9.5, "unit": "V"}
